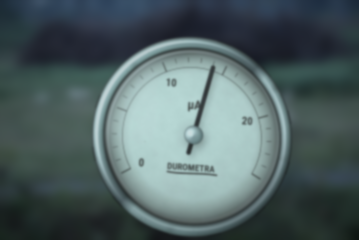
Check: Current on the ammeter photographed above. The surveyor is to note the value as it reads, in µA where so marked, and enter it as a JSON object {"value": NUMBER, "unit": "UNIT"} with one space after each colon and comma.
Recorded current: {"value": 14, "unit": "µA"}
